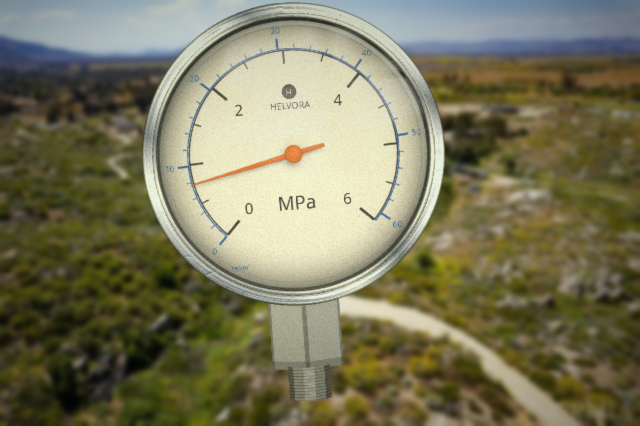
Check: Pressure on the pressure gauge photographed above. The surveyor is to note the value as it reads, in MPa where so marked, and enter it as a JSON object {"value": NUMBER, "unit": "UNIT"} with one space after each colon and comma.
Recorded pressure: {"value": 0.75, "unit": "MPa"}
